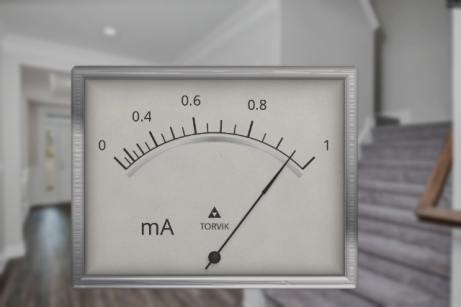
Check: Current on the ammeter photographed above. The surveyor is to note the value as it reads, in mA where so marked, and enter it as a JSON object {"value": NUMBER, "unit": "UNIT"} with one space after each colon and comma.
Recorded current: {"value": 0.95, "unit": "mA"}
